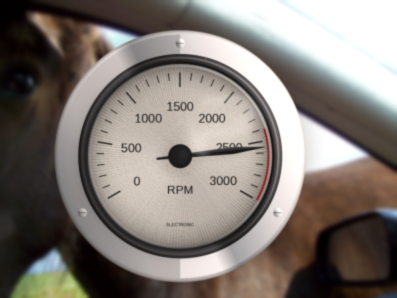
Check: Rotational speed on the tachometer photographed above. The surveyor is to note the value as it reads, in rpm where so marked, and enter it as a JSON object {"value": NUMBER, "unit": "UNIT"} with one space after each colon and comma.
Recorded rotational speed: {"value": 2550, "unit": "rpm"}
